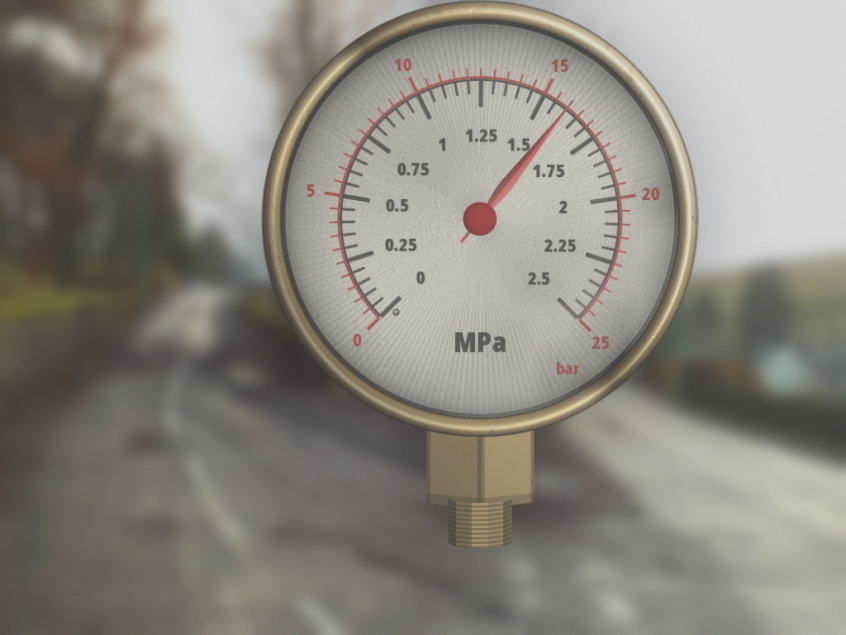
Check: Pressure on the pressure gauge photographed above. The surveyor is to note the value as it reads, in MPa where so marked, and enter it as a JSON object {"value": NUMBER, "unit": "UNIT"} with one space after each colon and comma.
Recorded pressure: {"value": 1.6, "unit": "MPa"}
